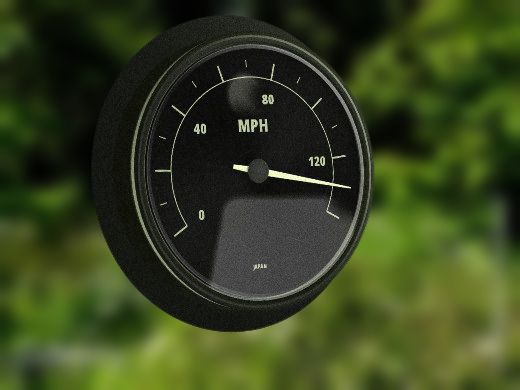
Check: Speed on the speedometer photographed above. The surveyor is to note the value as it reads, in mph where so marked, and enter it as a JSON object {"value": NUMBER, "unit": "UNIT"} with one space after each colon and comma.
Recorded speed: {"value": 130, "unit": "mph"}
